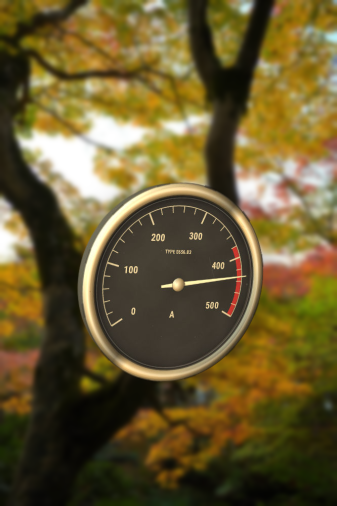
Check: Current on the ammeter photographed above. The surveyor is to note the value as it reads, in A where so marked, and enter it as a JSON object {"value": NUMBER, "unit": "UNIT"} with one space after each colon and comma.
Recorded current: {"value": 430, "unit": "A"}
